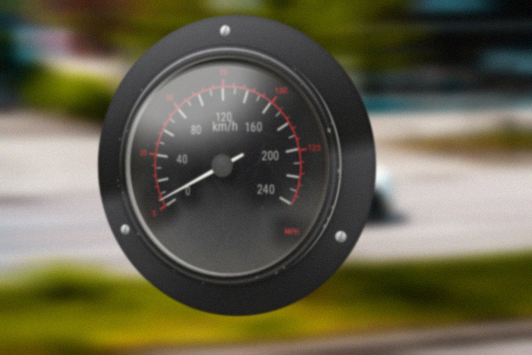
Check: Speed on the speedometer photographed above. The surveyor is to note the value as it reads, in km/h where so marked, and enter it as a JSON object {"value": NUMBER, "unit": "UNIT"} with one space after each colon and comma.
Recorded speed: {"value": 5, "unit": "km/h"}
